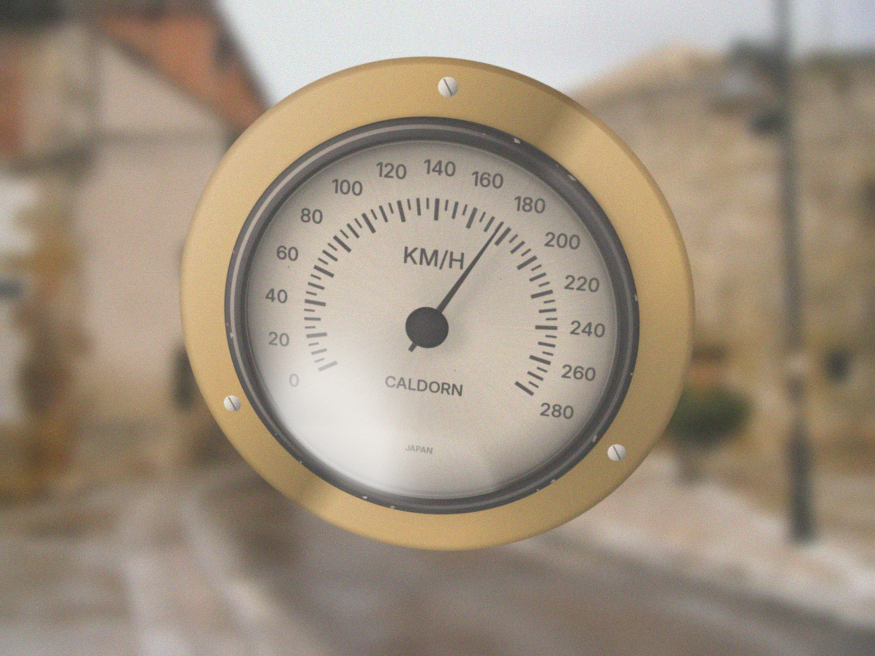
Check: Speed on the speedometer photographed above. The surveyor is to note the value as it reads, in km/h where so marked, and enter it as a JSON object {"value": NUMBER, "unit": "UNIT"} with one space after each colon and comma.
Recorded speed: {"value": 175, "unit": "km/h"}
